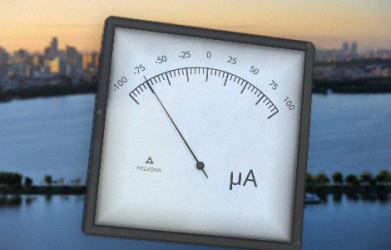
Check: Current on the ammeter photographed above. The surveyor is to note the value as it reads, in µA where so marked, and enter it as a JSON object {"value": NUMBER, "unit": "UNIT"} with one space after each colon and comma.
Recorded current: {"value": -75, "unit": "µA"}
